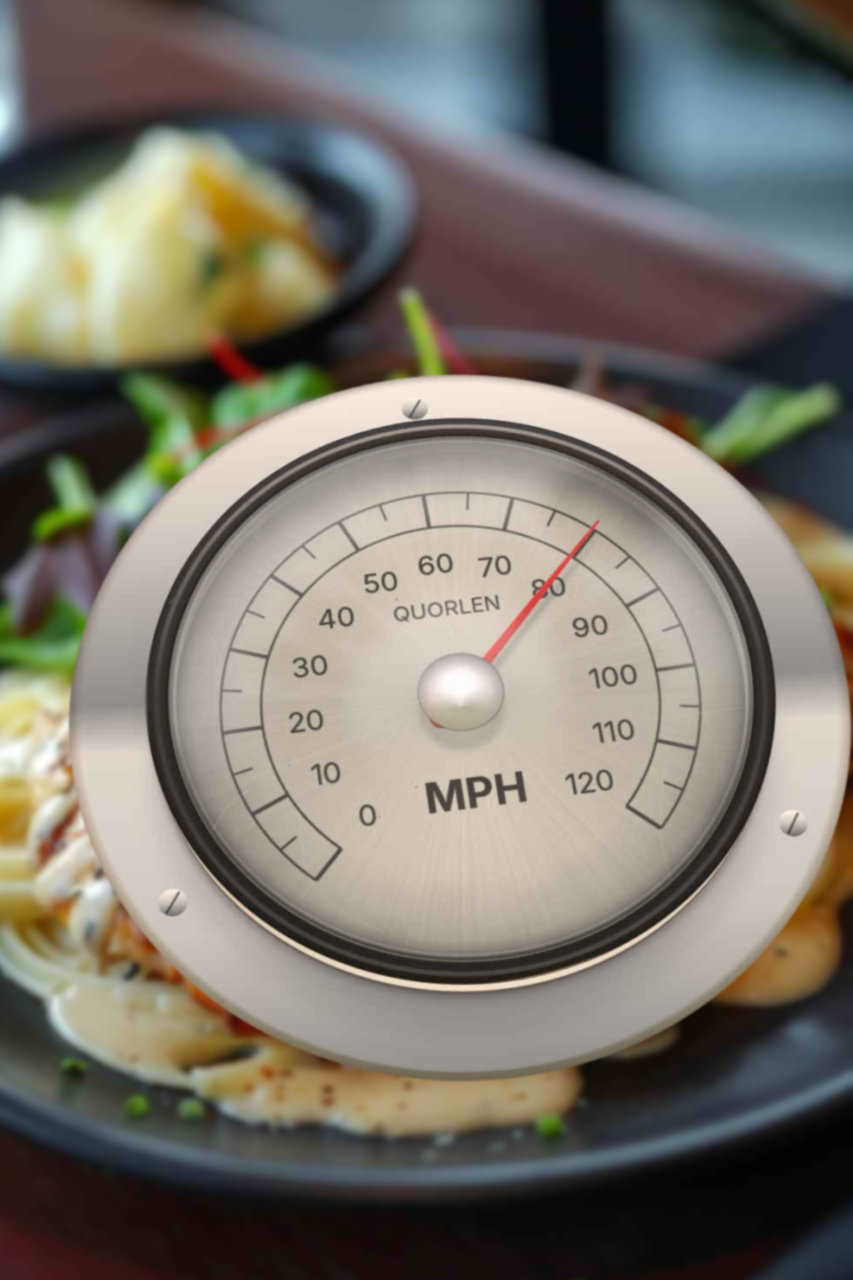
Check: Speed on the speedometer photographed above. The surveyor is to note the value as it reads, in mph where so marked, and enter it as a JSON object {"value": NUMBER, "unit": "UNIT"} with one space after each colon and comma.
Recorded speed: {"value": 80, "unit": "mph"}
